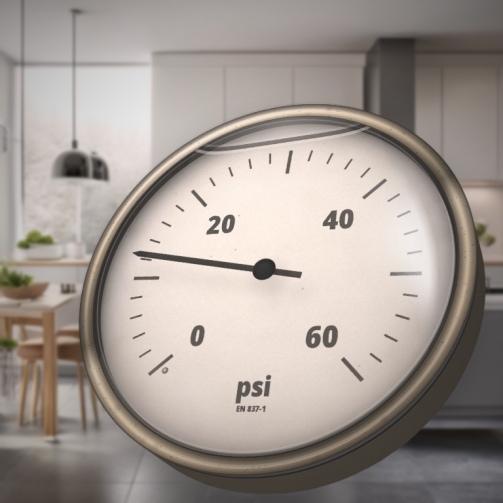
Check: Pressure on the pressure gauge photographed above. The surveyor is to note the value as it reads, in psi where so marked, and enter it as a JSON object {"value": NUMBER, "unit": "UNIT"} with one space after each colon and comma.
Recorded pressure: {"value": 12, "unit": "psi"}
